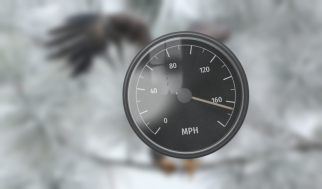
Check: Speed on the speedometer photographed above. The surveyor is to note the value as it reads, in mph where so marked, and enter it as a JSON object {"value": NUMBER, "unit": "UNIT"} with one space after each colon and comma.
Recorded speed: {"value": 165, "unit": "mph"}
